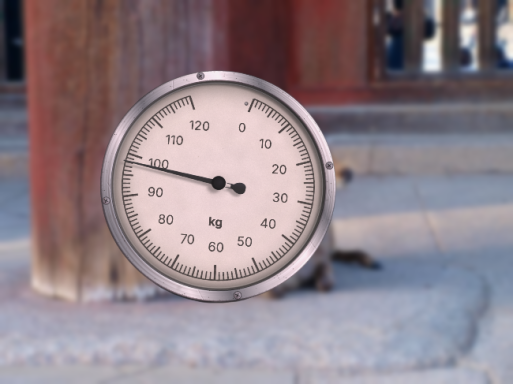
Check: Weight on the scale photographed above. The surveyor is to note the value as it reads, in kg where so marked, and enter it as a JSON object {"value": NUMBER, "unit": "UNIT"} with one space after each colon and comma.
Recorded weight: {"value": 98, "unit": "kg"}
